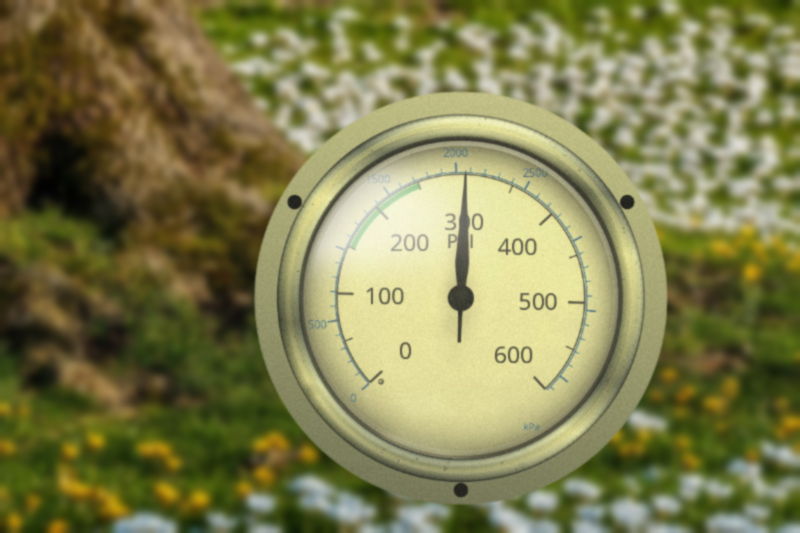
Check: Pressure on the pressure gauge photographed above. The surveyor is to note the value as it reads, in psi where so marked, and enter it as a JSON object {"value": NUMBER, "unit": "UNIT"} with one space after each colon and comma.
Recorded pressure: {"value": 300, "unit": "psi"}
